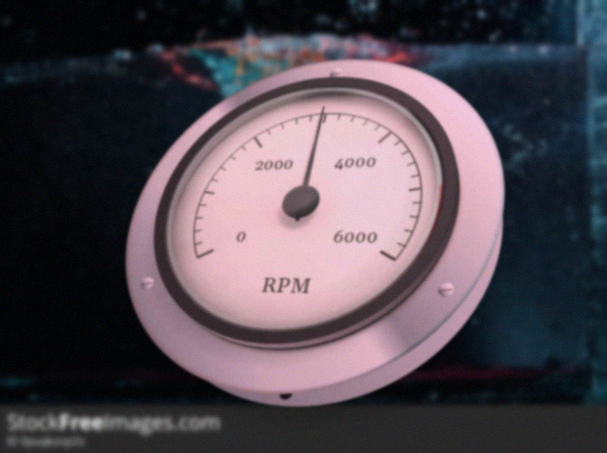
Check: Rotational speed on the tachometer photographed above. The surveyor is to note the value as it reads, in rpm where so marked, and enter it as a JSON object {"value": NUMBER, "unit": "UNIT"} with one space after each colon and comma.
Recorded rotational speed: {"value": 3000, "unit": "rpm"}
